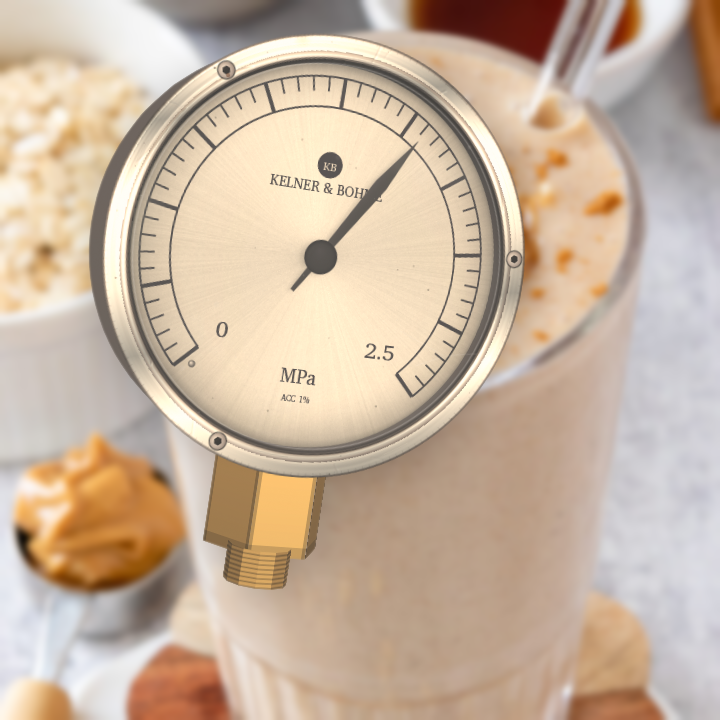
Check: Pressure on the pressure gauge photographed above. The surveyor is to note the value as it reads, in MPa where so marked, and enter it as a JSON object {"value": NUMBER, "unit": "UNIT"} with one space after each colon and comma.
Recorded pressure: {"value": 1.55, "unit": "MPa"}
